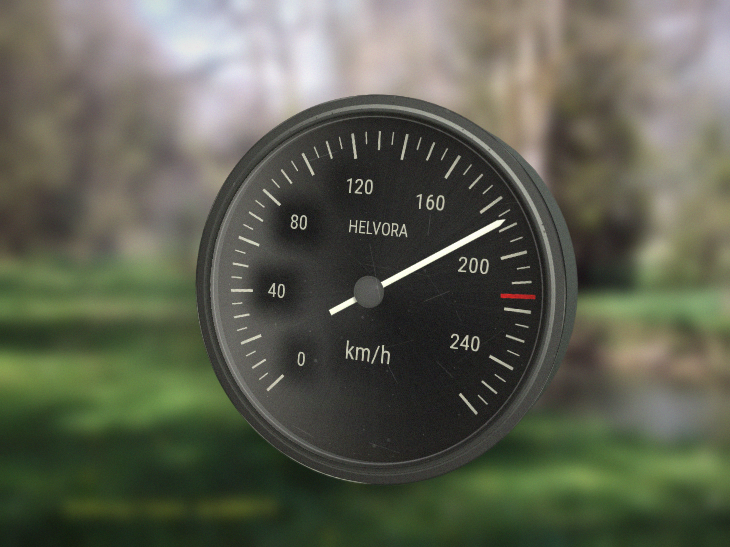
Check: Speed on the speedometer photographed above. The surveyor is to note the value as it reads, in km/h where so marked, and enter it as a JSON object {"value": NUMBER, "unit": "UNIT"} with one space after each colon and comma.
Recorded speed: {"value": 187.5, "unit": "km/h"}
